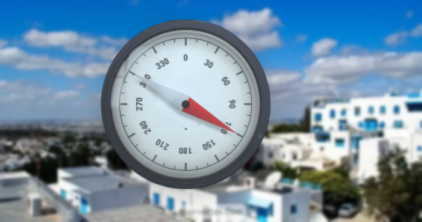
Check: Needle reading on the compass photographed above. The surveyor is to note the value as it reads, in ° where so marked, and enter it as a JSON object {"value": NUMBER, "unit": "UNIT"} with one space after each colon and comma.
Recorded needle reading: {"value": 120, "unit": "°"}
